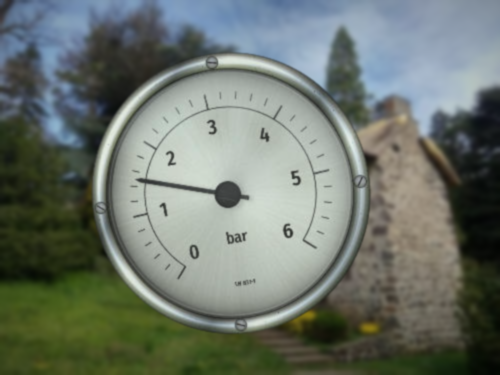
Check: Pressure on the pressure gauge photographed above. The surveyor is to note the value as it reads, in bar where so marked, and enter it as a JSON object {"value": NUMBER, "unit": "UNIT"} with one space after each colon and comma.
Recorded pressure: {"value": 1.5, "unit": "bar"}
